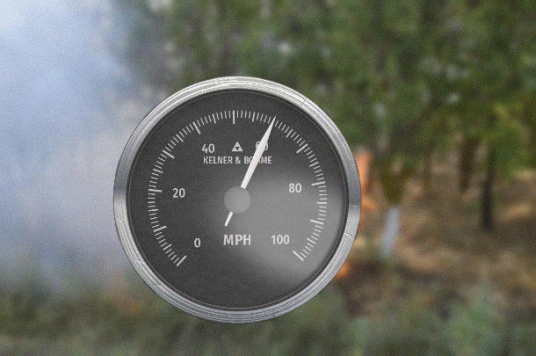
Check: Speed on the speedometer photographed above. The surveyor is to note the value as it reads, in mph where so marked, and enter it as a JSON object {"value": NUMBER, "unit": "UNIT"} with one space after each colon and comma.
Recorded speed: {"value": 60, "unit": "mph"}
